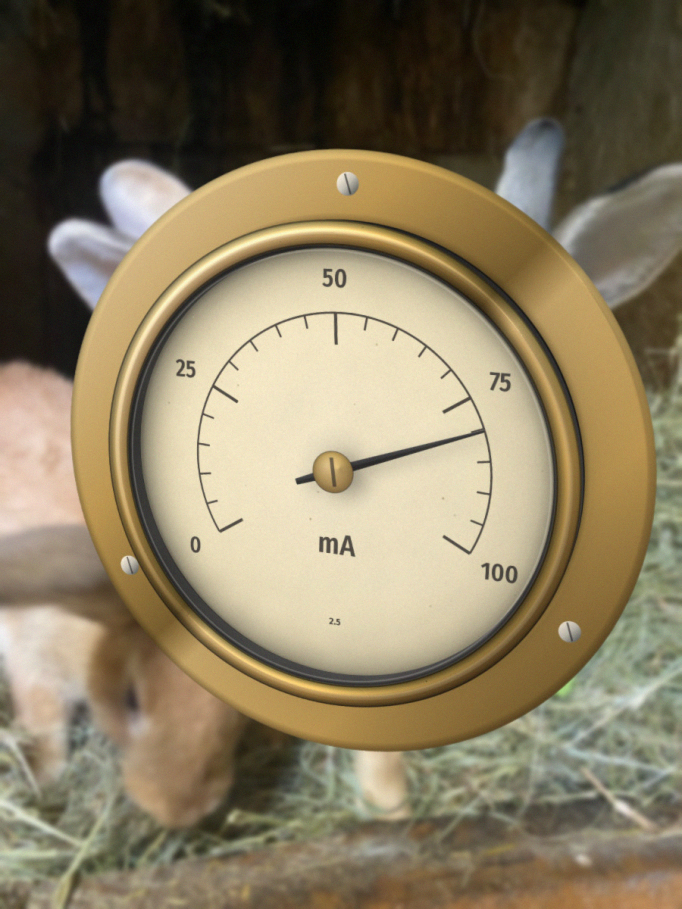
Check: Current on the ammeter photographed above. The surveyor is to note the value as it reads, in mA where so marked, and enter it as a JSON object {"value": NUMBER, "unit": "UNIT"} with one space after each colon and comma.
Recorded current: {"value": 80, "unit": "mA"}
